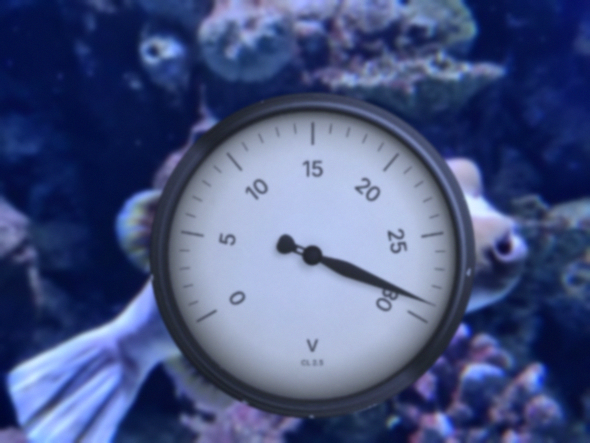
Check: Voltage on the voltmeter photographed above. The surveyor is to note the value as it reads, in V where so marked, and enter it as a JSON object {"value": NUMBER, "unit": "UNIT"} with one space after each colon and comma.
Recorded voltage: {"value": 29, "unit": "V"}
